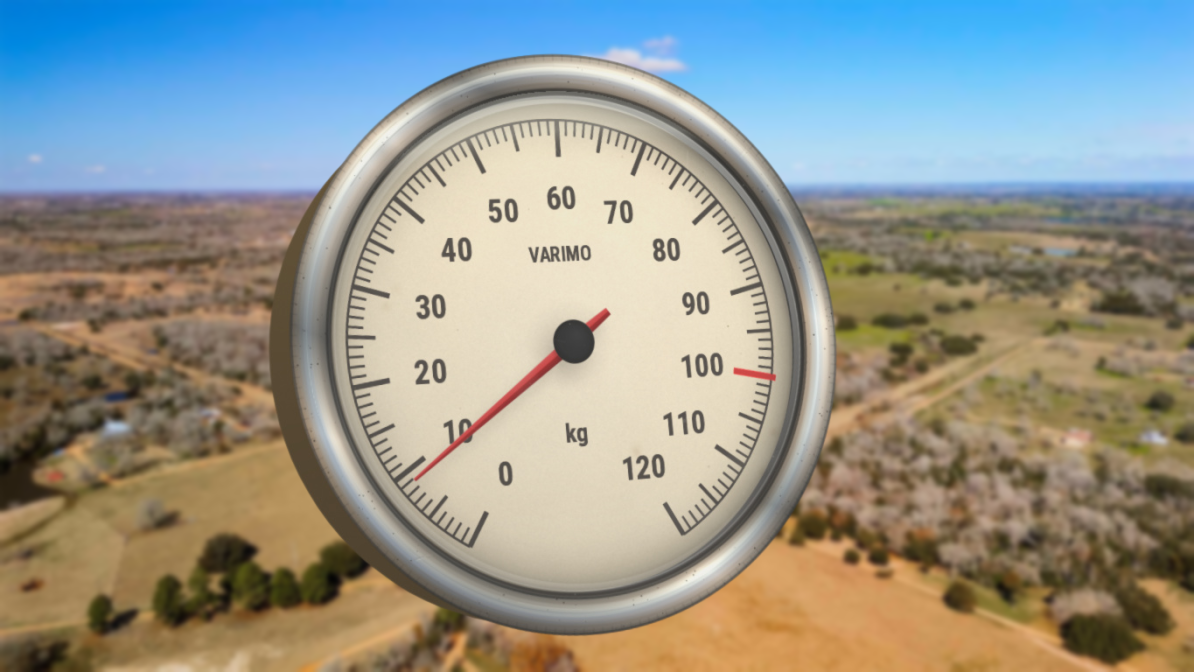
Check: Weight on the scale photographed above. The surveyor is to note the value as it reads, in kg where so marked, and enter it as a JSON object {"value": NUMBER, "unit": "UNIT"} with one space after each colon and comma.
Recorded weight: {"value": 9, "unit": "kg"}
